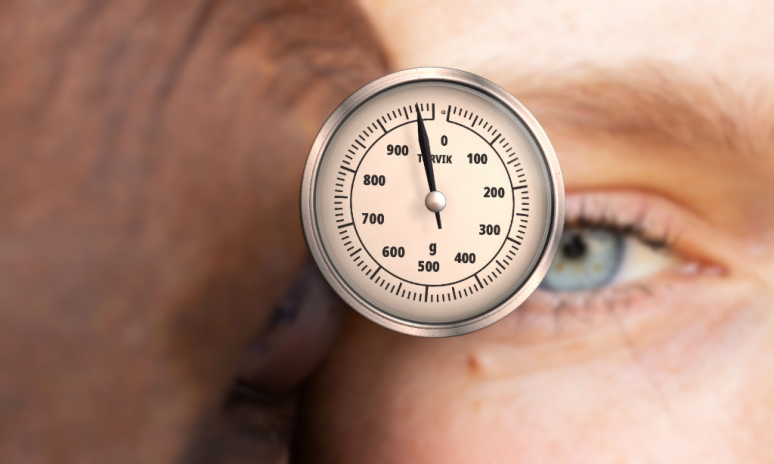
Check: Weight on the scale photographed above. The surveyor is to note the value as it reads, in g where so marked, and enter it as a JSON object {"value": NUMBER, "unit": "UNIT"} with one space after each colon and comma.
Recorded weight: {"value": 970, "unit": "g"}
